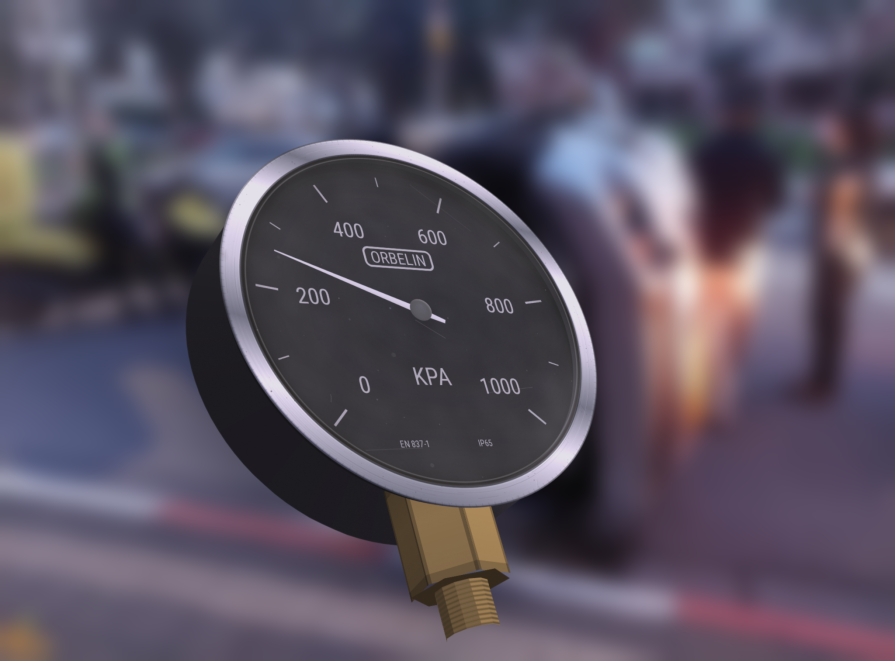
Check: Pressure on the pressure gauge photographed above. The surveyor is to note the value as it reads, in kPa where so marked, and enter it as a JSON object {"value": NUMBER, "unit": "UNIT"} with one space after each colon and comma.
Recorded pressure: {"value": 250, "unit": "kPa"}
